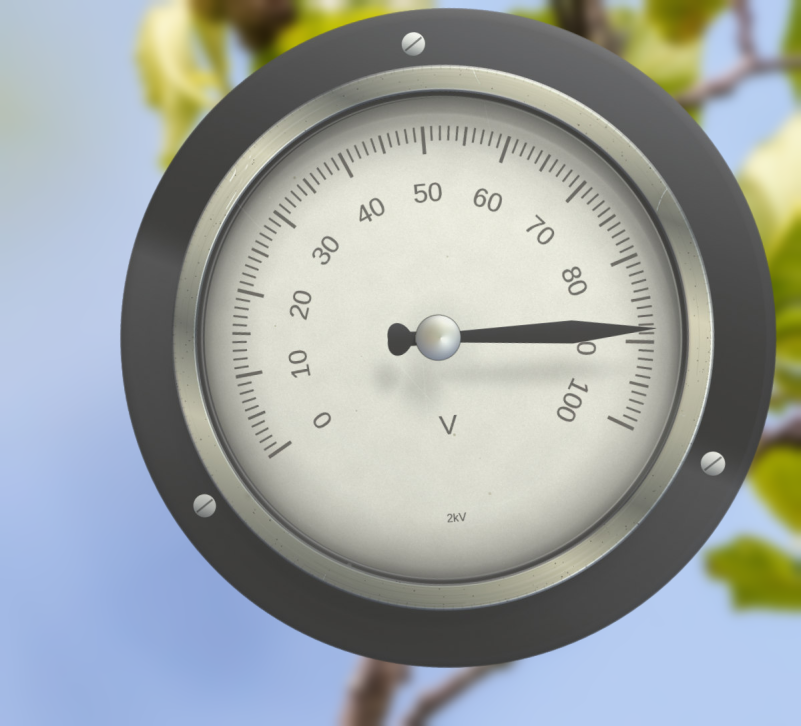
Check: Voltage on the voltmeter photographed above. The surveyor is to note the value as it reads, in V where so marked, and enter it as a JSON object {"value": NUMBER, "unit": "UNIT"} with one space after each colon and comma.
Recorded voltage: {"value": 88.5, "unit": "V"}
